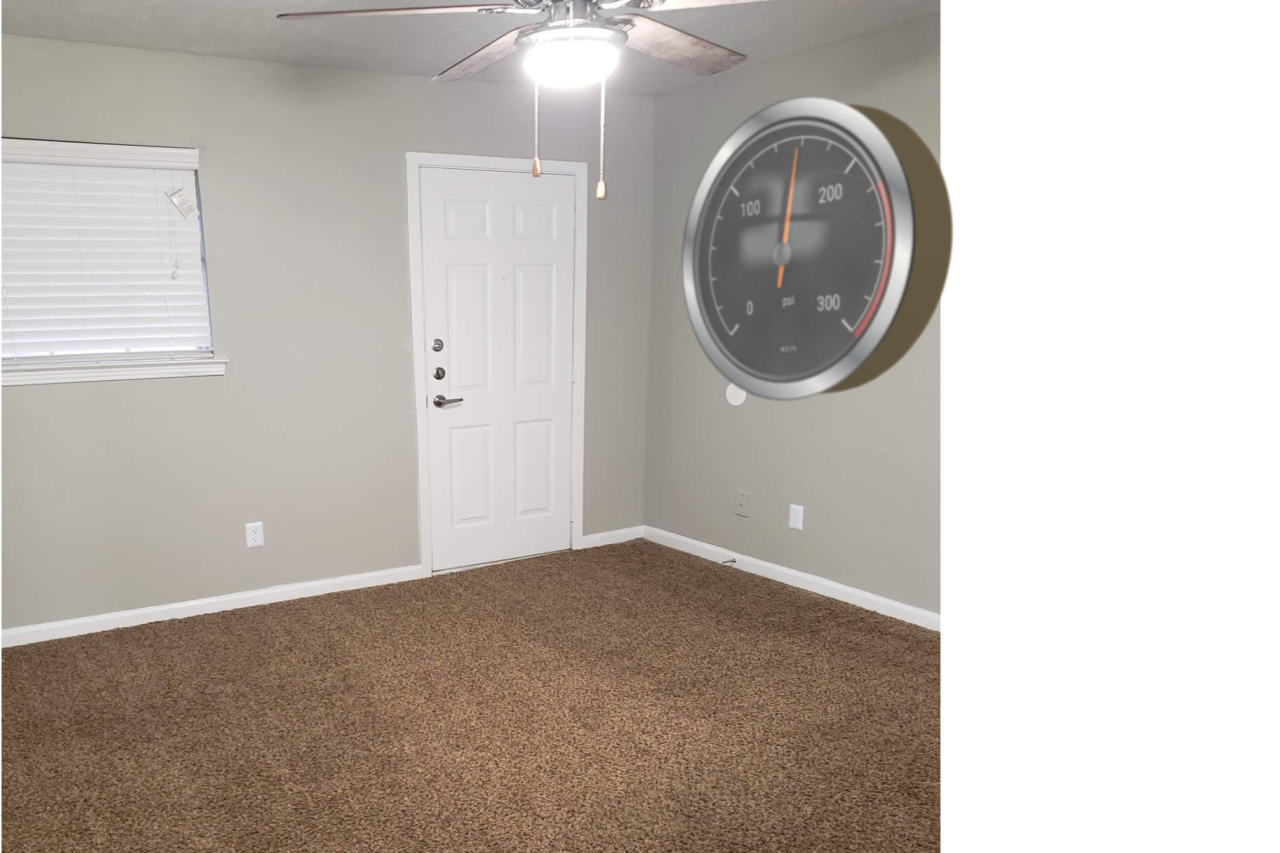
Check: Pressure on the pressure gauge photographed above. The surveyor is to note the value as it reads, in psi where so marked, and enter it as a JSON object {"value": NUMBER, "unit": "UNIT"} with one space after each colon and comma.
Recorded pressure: {"value": 160, "unit": "psi"}
